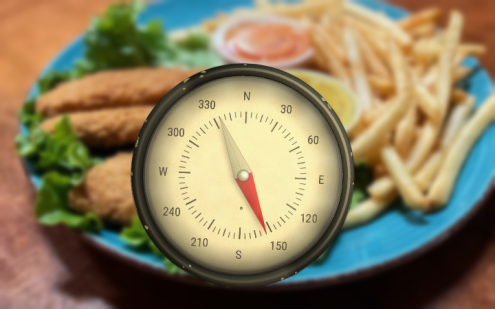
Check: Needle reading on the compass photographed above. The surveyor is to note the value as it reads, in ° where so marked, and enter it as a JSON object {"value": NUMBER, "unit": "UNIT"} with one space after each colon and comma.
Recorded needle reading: {"value": 155, "unit": "°"}
